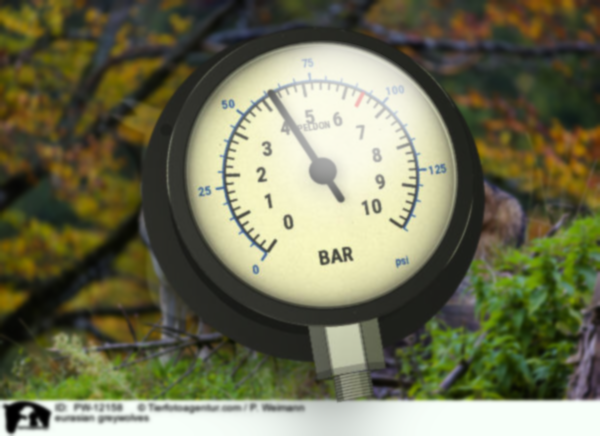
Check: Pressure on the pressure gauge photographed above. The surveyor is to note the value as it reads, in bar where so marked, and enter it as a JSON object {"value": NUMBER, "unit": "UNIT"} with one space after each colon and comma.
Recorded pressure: {"value": 4.2, "unit": "bar"}
